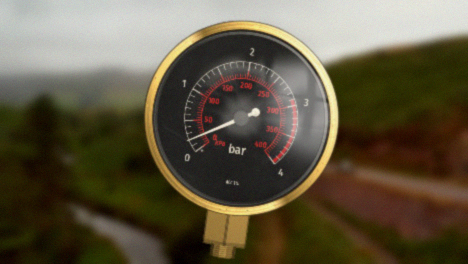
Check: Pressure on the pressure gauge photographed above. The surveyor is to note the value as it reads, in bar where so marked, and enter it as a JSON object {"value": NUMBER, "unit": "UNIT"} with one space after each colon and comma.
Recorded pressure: {"value": 0.2, "unit": "bar"}
